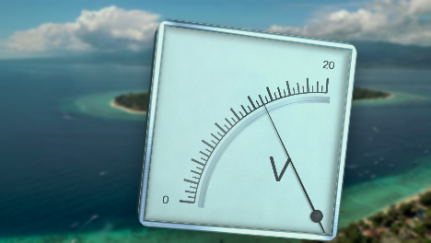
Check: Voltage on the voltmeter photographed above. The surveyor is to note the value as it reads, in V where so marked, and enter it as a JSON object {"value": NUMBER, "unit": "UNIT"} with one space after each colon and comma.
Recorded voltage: {"value": 13, "unit": "V"}
